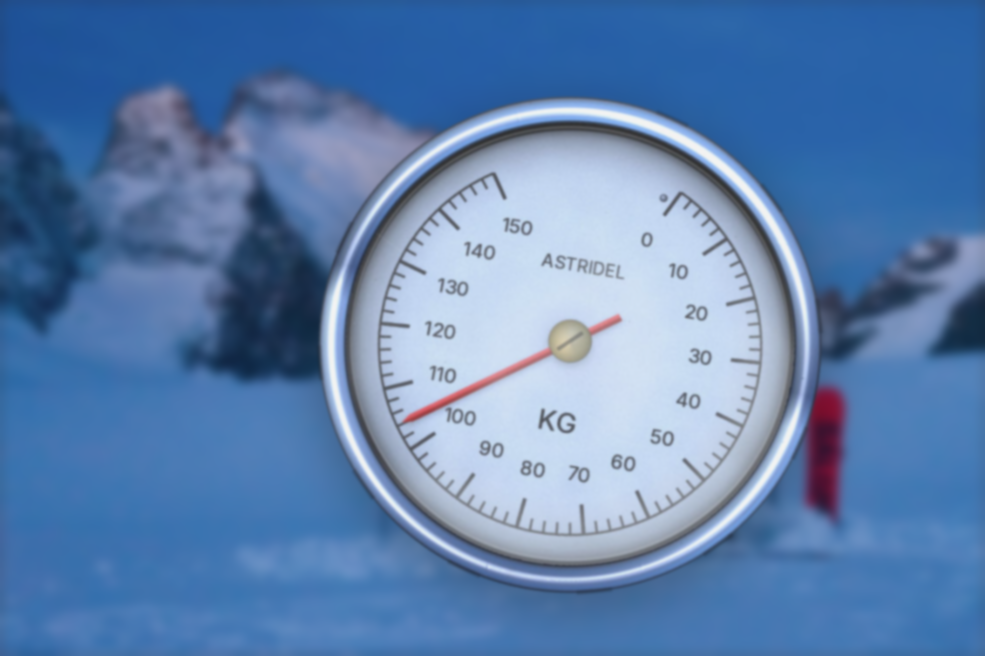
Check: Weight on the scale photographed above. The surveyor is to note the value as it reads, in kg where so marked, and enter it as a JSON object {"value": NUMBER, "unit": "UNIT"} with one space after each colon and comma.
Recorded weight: {"value": 104, "unit": "kg"}
